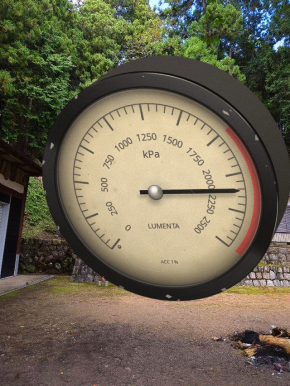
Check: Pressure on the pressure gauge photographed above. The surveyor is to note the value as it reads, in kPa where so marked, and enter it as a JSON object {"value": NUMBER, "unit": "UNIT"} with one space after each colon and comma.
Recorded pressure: {"value": 2100, "unit": "kPa"}
